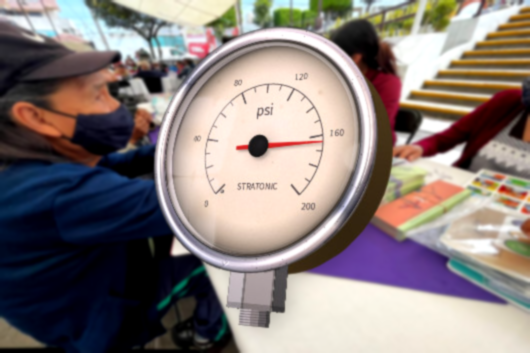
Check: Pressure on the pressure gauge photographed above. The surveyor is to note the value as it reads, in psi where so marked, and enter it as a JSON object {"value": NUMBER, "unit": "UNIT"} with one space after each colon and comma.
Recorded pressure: {"value": 165, "unit": "psi"}
